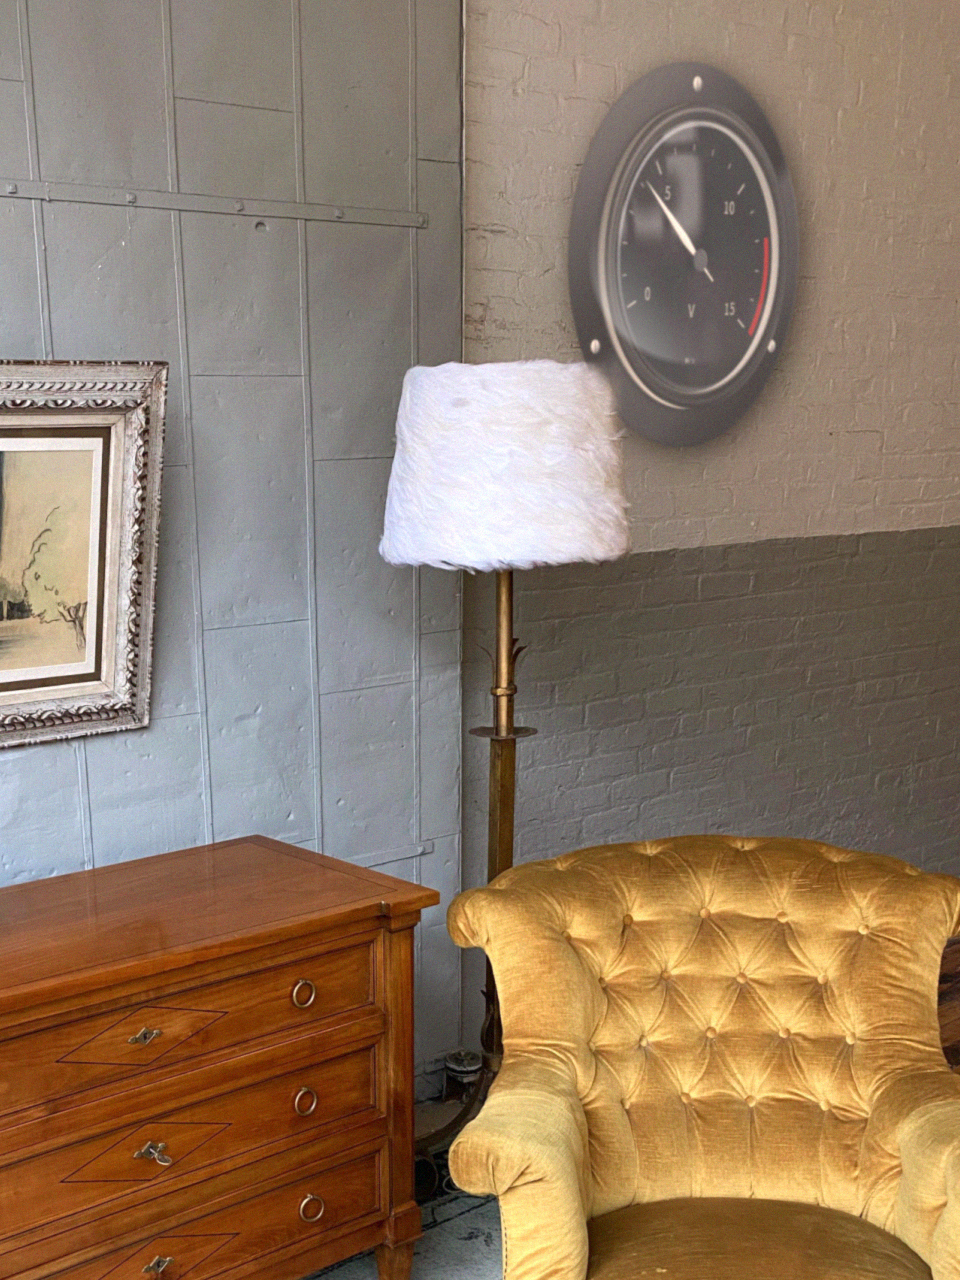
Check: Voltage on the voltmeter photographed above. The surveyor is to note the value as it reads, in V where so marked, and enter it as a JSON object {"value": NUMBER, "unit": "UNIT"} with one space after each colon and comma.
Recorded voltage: {"value": 4, "unit": "V"}
